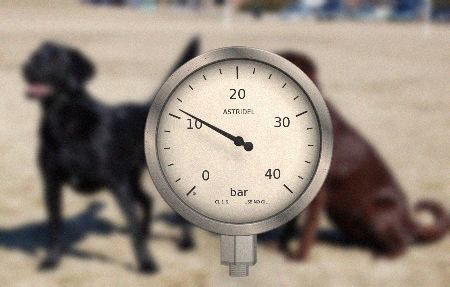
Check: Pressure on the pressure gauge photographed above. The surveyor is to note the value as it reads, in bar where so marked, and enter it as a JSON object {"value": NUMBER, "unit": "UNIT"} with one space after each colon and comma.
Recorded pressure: {"value": 11, "unit": "bar"}
